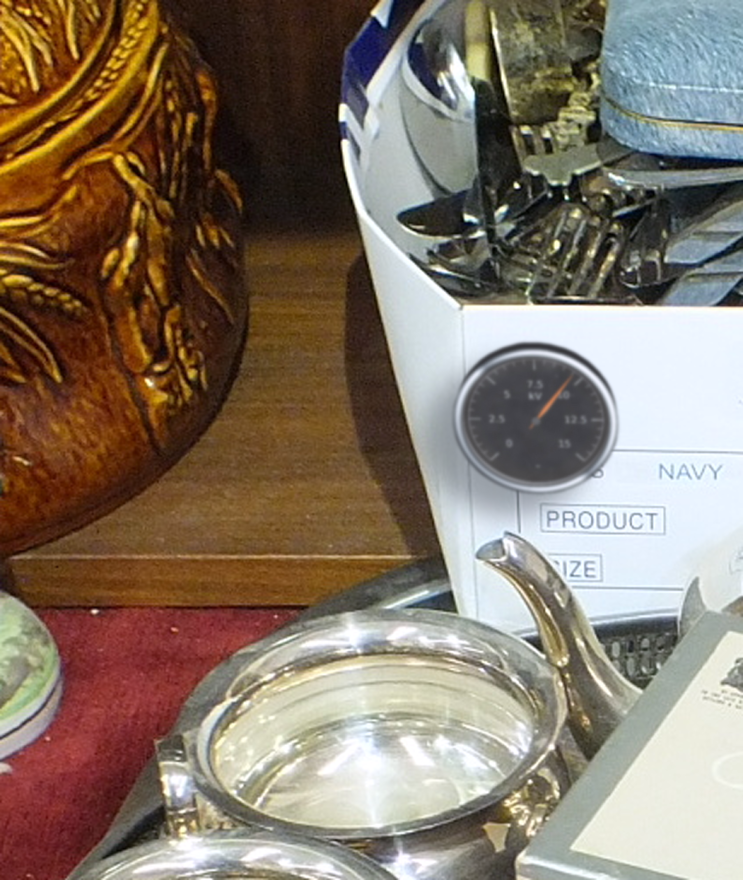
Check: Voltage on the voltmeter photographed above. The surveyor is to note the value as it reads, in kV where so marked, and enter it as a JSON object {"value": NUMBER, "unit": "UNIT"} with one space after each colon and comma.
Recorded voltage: {"value": 9.5, "unit": "kV"}
